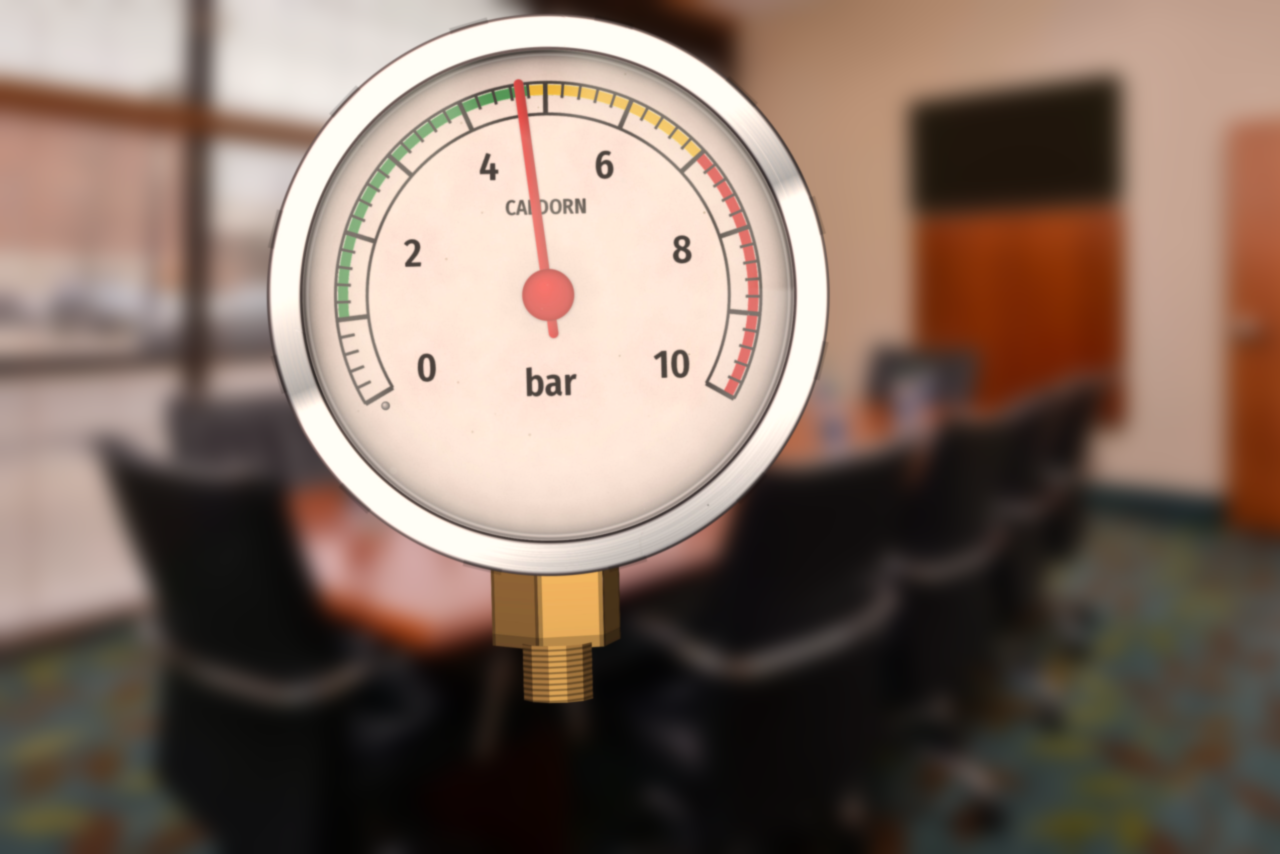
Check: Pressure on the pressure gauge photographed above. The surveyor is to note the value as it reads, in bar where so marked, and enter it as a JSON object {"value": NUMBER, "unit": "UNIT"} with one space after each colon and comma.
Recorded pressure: {"value": 4.7, "unit": "bar"}
